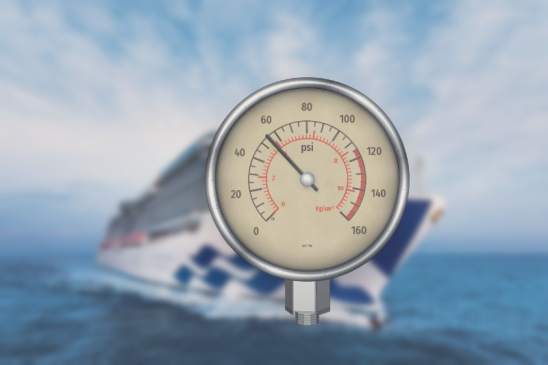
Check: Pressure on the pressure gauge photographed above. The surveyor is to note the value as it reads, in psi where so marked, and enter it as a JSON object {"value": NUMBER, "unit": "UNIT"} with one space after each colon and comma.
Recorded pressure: {"value": 55, "unit": "psi"}
